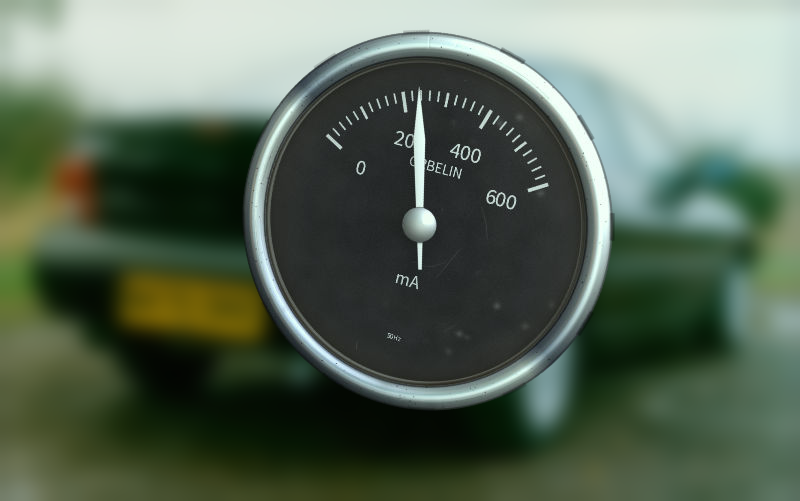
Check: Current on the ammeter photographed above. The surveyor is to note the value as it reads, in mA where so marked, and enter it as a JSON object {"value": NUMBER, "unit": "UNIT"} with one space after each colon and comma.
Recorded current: {"value": 240, "unit": "mA"}
